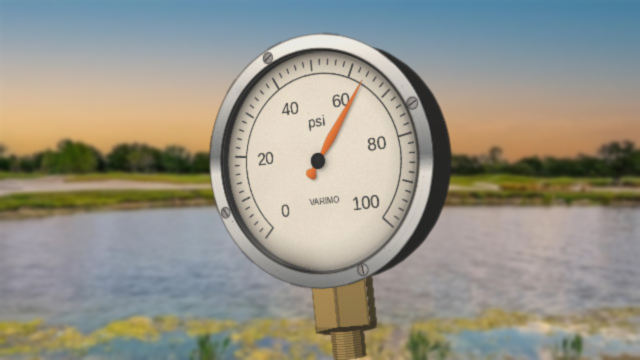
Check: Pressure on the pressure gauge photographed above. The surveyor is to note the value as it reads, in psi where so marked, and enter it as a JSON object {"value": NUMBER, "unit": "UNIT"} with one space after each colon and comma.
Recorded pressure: {"value": 64, "unit": "psi"}
